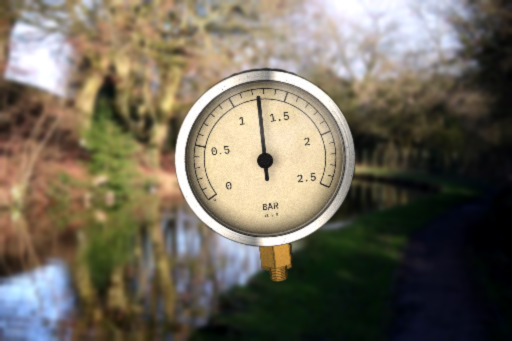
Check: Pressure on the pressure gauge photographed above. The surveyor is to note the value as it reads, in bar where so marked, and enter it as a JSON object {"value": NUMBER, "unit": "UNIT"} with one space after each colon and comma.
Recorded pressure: {"value": 1.25, "unit": "bar"}
